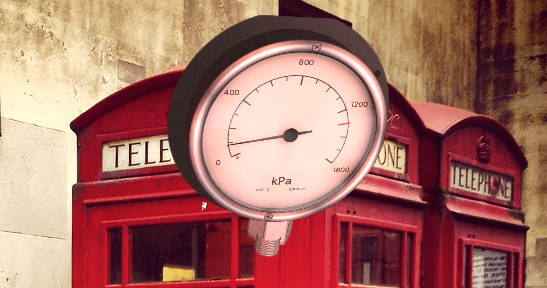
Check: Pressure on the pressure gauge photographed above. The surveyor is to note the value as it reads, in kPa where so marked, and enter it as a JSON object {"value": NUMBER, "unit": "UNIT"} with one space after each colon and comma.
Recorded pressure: {"value": 100, "unit": "kPa"}
